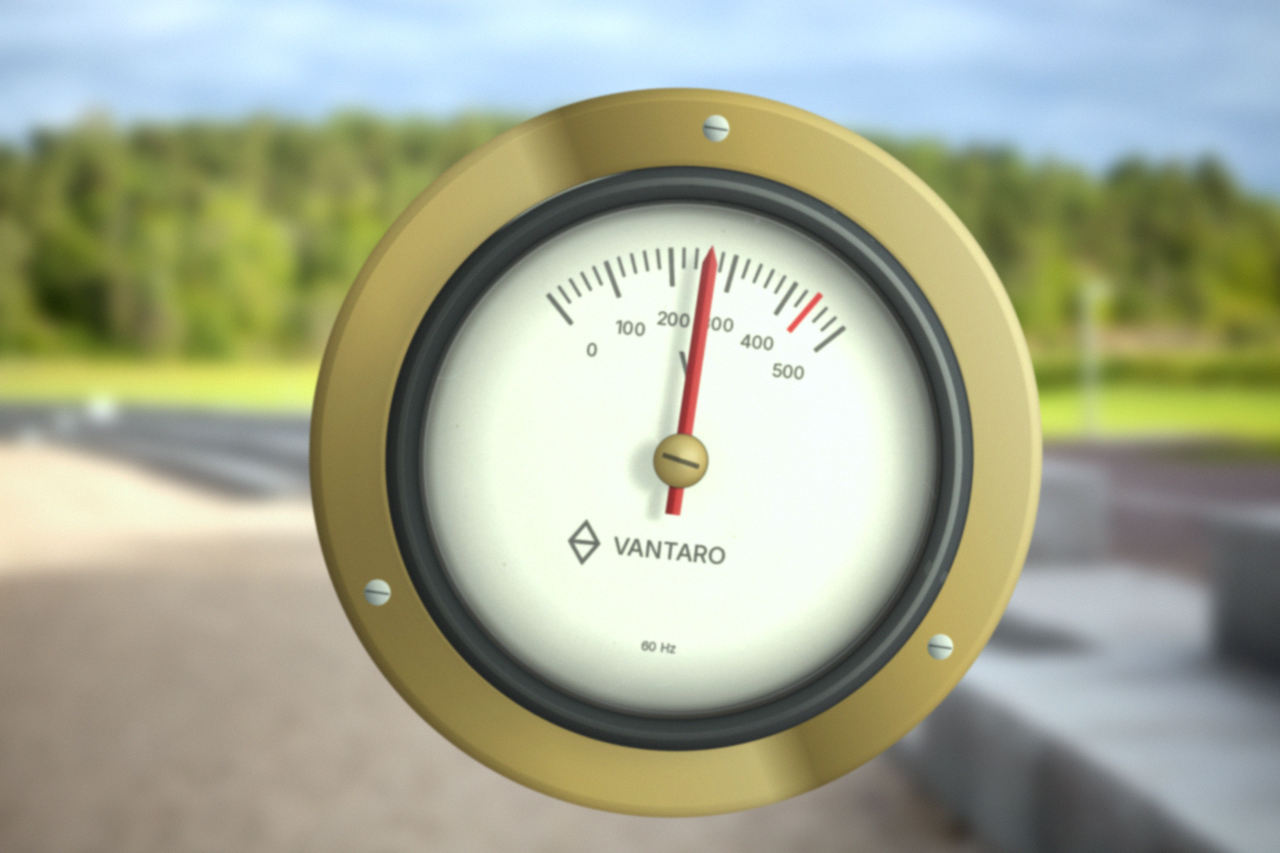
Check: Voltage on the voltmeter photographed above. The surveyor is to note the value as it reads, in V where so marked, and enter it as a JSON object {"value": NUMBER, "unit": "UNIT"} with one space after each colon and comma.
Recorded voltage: {"value": 260, "unit": "V"}
